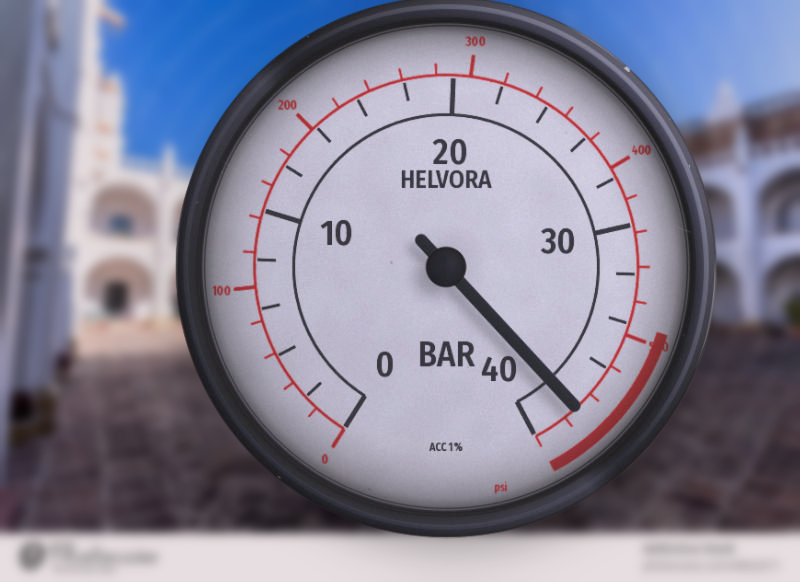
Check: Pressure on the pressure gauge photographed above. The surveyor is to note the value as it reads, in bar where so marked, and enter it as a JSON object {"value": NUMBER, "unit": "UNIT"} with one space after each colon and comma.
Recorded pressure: {"value": 38, "unit": "bar"}
